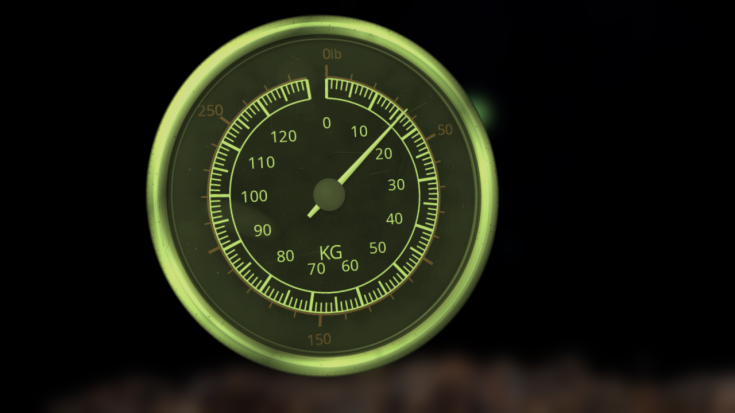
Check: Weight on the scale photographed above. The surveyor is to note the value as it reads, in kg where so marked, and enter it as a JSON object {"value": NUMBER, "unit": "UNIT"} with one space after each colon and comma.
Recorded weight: {"value": 16, "unit": "kg"}
